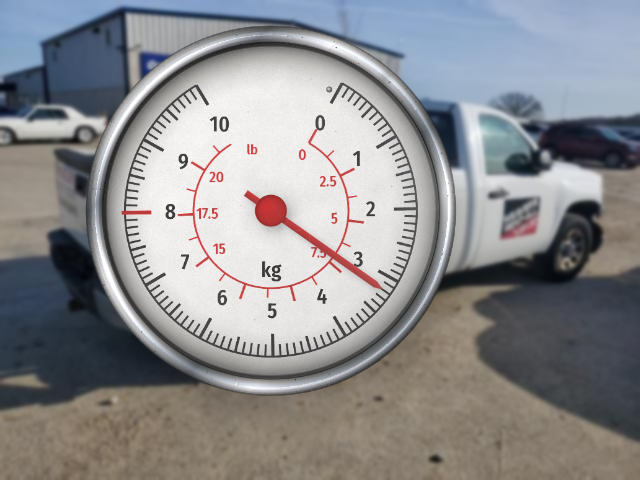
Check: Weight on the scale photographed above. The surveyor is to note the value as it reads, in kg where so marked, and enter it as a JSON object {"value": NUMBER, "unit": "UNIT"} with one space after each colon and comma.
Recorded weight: {"value": 3.2, "unit": "kg"}
